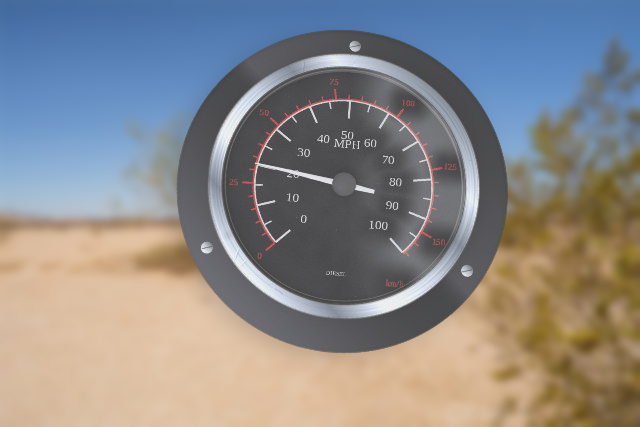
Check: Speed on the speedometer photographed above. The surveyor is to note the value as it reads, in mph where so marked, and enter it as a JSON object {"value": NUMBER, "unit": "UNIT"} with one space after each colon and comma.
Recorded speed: {"value": 20, "unit": "mph"}
